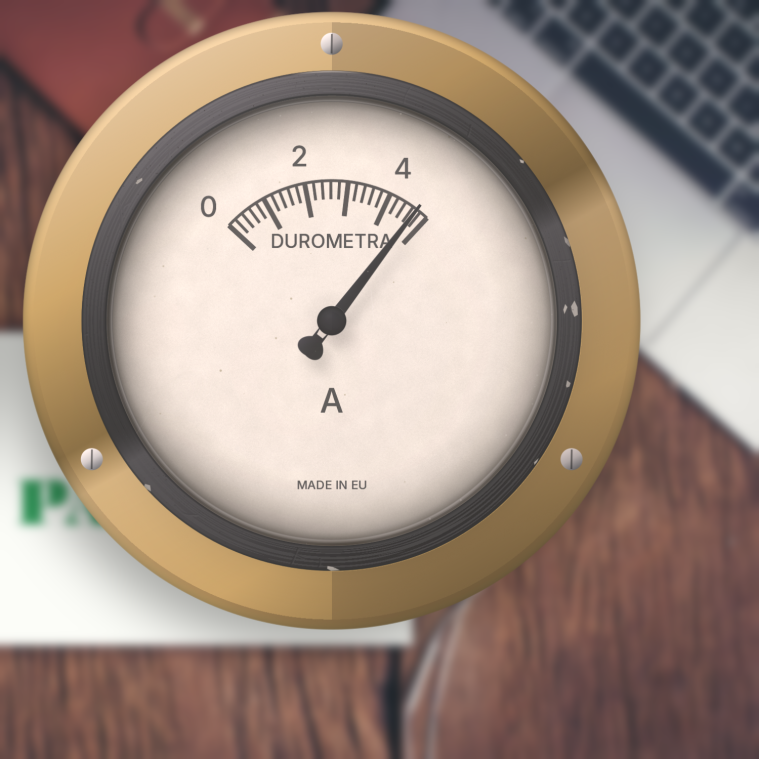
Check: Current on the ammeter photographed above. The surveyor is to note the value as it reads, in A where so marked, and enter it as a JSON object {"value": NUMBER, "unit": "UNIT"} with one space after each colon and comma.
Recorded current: {"value": 4.7, "unit": "A"}
